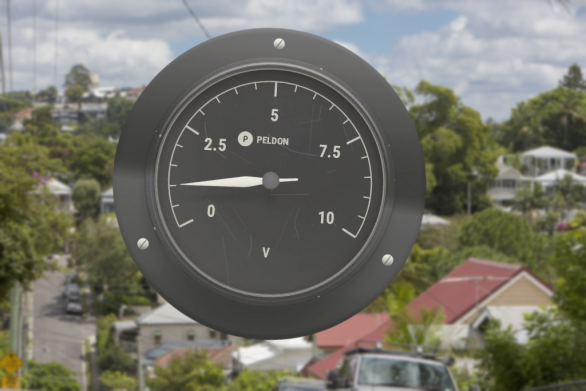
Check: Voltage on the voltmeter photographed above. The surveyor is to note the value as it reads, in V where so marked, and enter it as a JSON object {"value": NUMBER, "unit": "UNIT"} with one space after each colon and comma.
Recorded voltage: {"value": 1, "unit": "V"}
